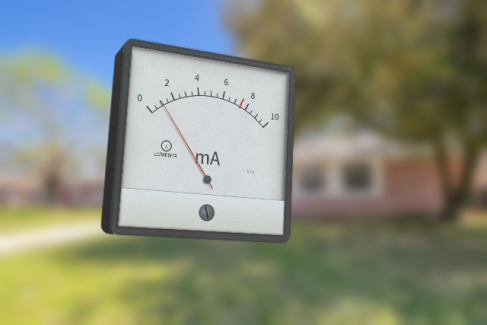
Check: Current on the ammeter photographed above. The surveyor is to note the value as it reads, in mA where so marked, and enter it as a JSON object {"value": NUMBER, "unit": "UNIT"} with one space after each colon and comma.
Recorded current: {"value": 1, "unit": "mA"}
